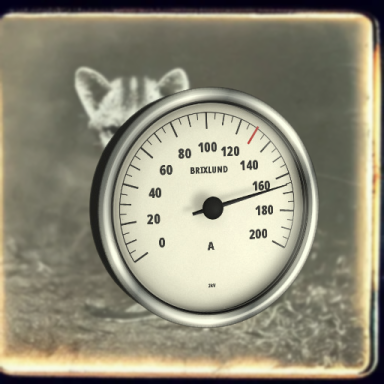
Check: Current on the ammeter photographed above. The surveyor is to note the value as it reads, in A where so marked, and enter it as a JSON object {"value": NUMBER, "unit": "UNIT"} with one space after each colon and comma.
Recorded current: {"value": 165, "unit": "A"}
